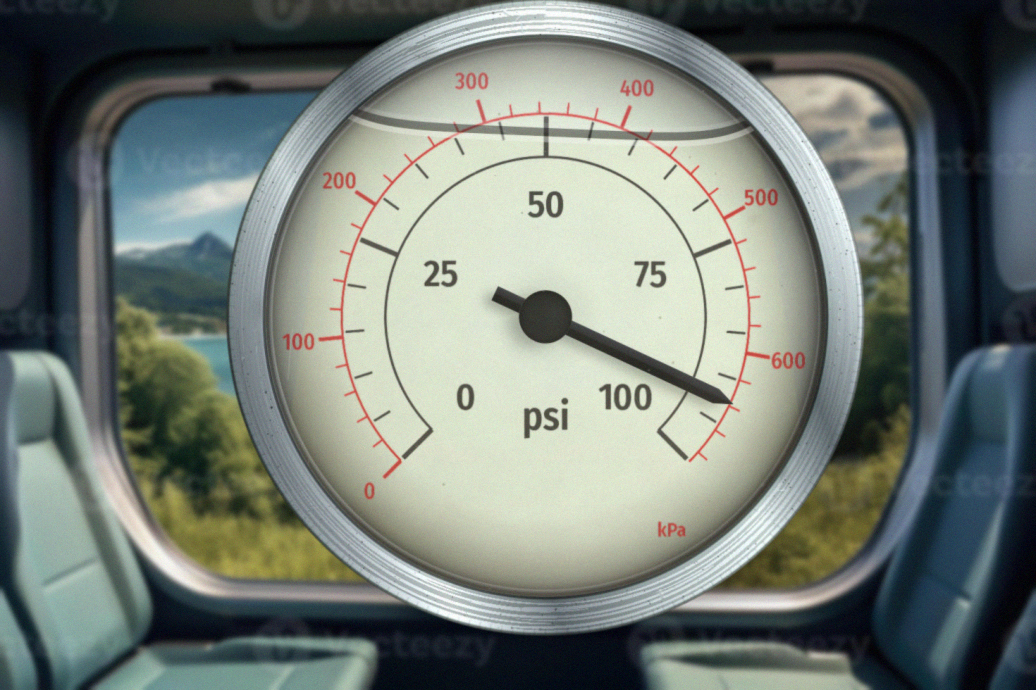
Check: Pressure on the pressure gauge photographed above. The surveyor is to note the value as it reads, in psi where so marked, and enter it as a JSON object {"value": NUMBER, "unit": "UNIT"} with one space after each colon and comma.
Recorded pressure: {"value": 92.5, "unit": "psi"}
